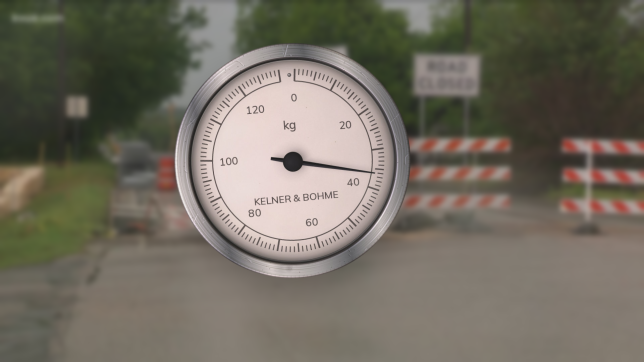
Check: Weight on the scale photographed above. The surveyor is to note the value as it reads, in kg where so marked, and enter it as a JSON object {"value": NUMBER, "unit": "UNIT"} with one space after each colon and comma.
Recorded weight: {"value": 36, "unit": "kg"}
